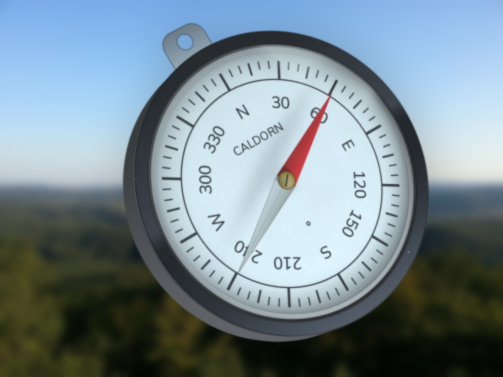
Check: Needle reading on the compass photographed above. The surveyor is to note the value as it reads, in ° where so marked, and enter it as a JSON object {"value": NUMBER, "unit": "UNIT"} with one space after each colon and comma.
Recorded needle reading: {"value": 60, "unit": "°"}
